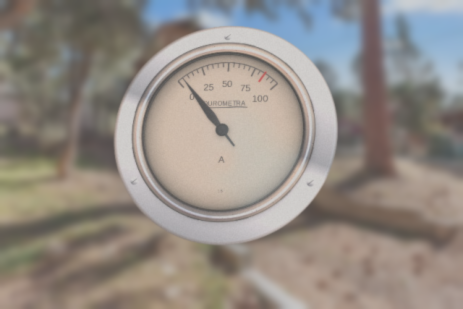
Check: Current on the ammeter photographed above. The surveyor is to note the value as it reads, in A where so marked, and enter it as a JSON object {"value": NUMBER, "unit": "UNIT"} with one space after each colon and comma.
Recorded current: {"value": 5, "unit": "A"}
